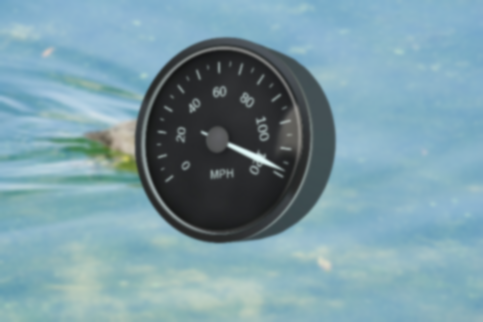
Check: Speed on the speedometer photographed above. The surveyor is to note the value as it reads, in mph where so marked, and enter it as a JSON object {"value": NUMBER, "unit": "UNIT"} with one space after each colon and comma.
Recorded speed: {"value": 117.5, "unit": "mph"}
